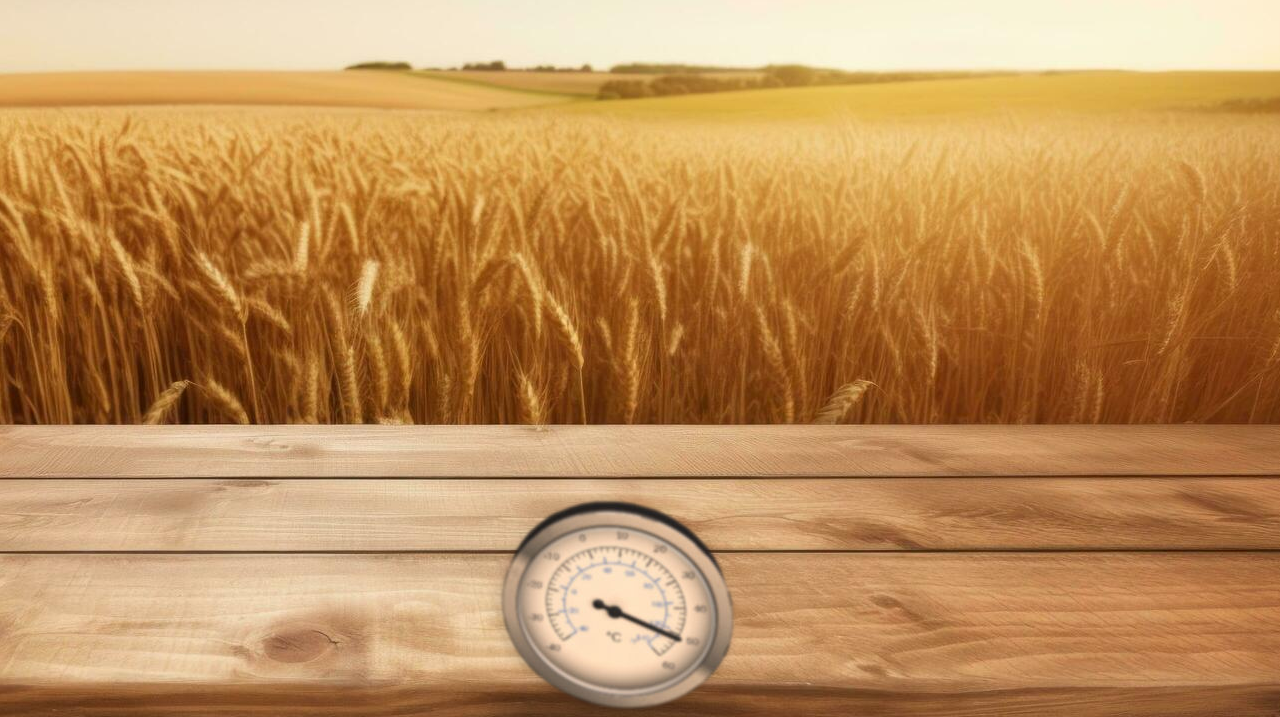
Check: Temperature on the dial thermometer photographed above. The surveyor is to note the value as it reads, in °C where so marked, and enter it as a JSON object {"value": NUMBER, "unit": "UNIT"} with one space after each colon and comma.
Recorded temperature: {"value": 50, "unit": "°C"}
